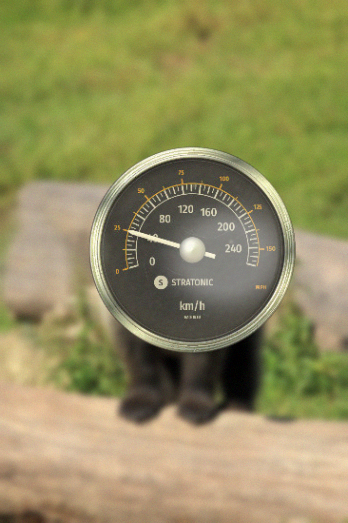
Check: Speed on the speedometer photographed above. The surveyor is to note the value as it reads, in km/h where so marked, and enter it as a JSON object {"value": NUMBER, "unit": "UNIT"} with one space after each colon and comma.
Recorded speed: {"value": 40, "unit": "km/h"}
